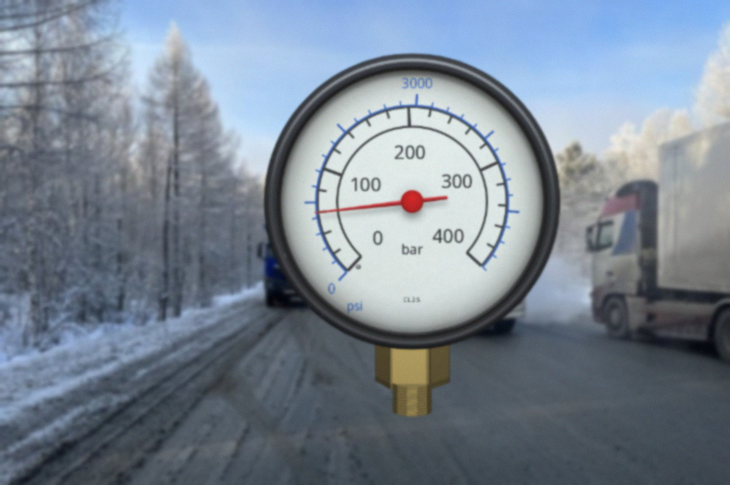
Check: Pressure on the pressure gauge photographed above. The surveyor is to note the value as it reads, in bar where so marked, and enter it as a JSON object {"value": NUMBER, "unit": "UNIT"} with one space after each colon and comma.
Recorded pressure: {"value": 60, "unit": "bar"}
